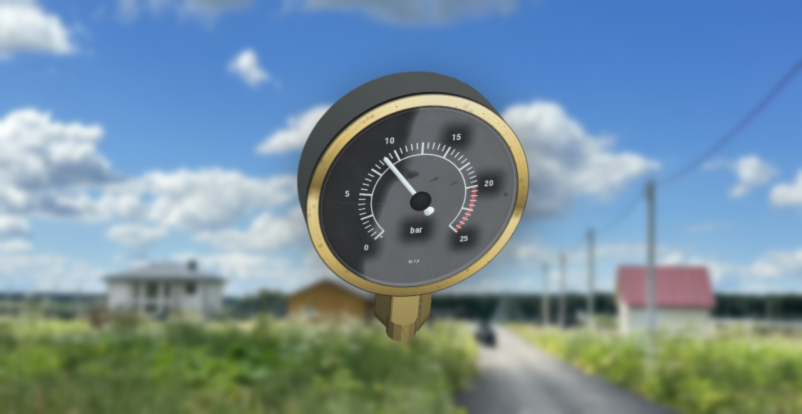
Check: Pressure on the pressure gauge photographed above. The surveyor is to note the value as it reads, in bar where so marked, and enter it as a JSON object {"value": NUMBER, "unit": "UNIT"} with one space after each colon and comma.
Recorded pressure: {"value": 9, "unit": "bar"}
